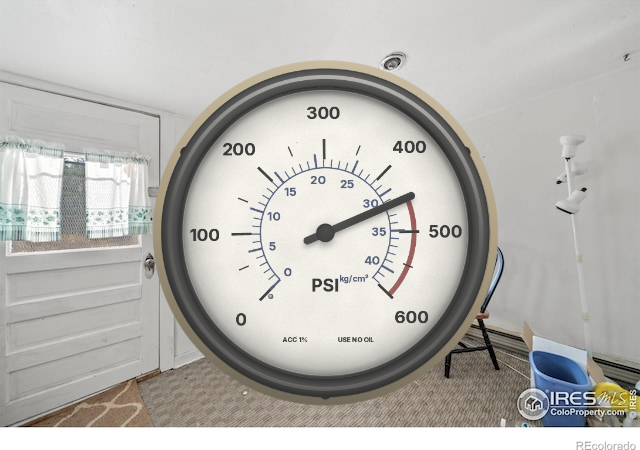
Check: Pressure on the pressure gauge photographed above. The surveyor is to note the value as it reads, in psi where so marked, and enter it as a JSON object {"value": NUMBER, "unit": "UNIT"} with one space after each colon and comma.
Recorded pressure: {"value": 450, "unit": "psi"}
